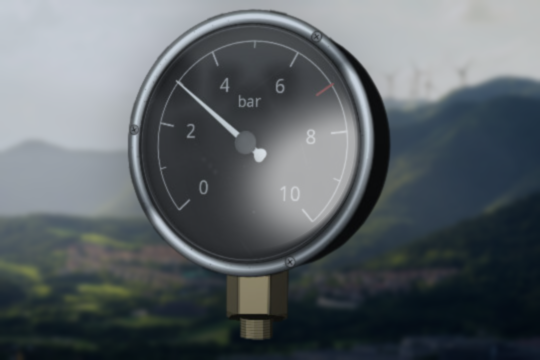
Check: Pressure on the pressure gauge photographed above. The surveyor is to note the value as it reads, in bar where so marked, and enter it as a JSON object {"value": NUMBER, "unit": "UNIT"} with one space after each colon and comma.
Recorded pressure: {"value": 3, "unit": "bar"}
